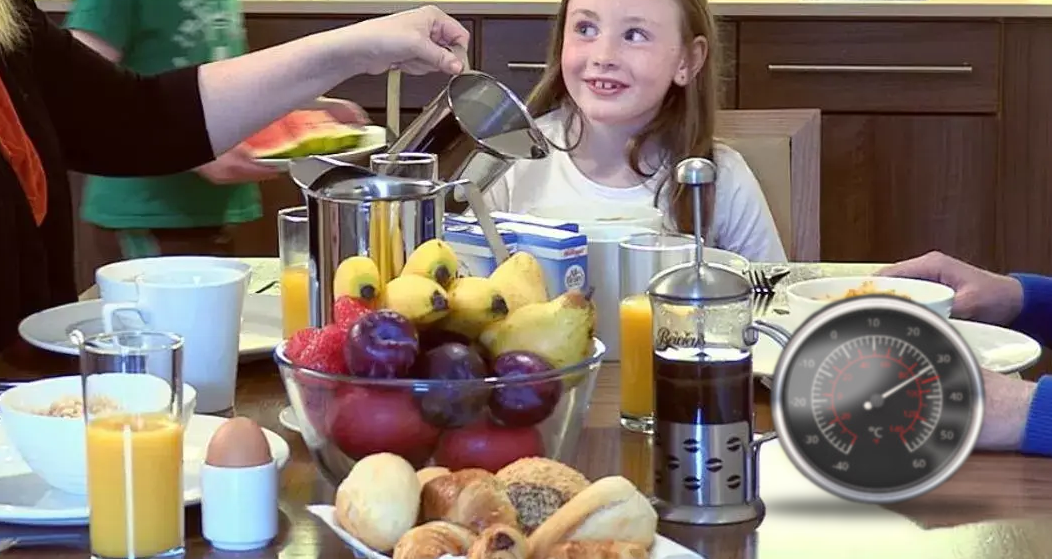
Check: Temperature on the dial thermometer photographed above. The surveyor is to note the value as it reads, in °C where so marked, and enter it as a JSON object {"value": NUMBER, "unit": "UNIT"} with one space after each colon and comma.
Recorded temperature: {"value": 30, "unit": "°C"}
